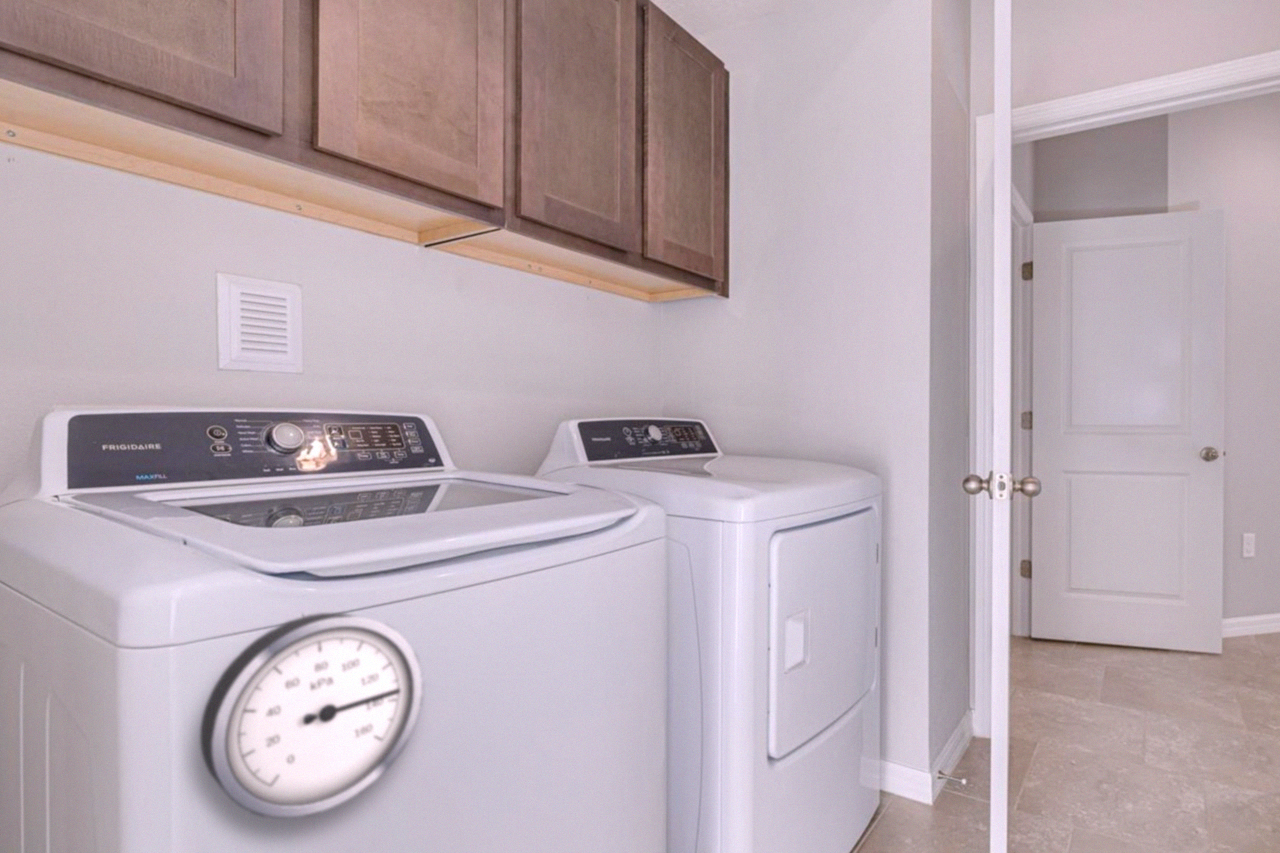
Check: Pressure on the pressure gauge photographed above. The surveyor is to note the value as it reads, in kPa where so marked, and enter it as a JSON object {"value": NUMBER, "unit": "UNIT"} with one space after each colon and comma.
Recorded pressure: {"value": 135, "unit": "kPa"}
